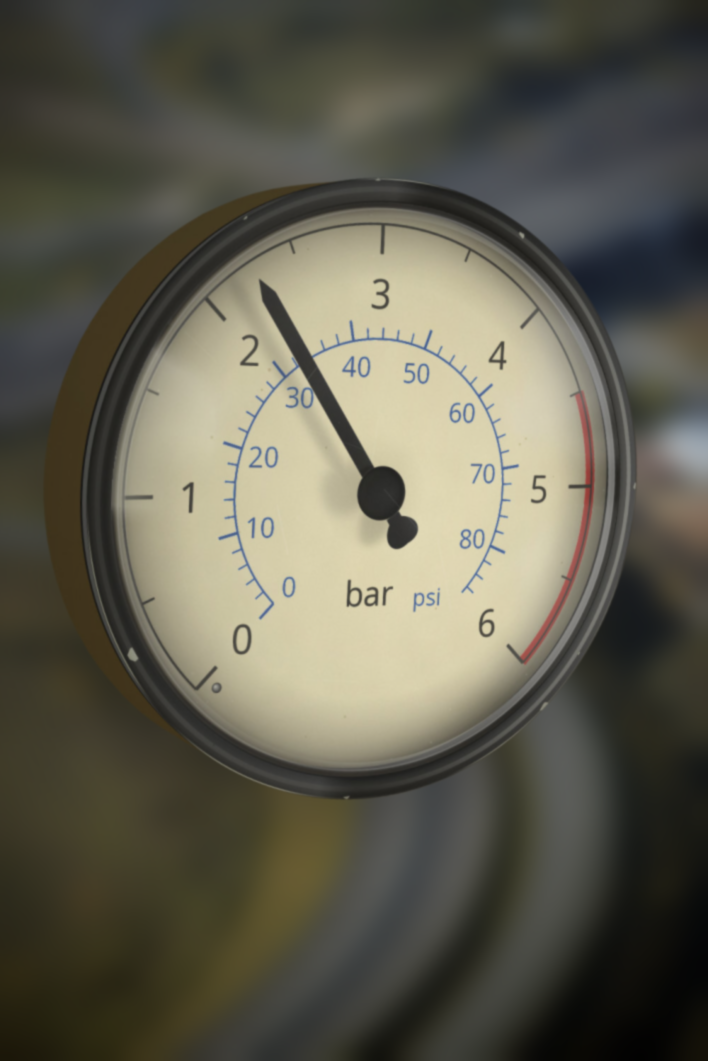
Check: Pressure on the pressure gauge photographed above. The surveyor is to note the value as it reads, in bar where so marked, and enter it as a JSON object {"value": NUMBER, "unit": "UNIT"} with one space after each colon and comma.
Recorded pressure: {"value": 2.25, "unit": "bar"}
